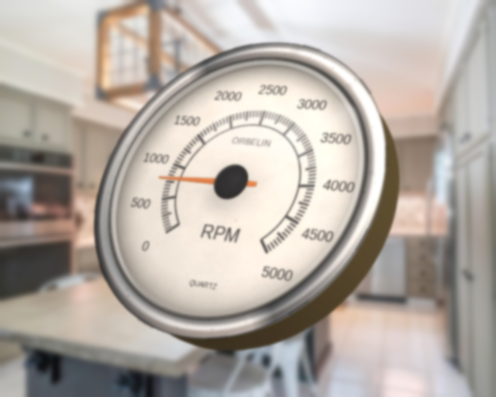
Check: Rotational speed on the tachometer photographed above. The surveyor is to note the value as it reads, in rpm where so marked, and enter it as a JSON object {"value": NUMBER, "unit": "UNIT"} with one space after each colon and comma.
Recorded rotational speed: {"value": 750, "unit": "rpm"}
